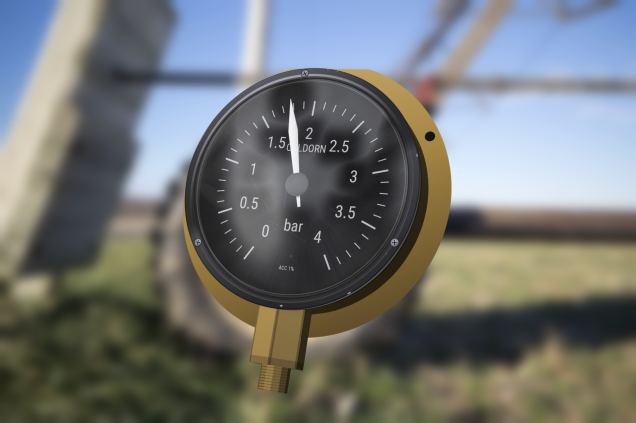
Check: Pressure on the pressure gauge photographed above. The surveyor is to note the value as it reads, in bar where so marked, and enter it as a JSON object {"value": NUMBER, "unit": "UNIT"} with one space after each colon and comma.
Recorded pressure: {"value": 1.8, "unit": "bar"}
